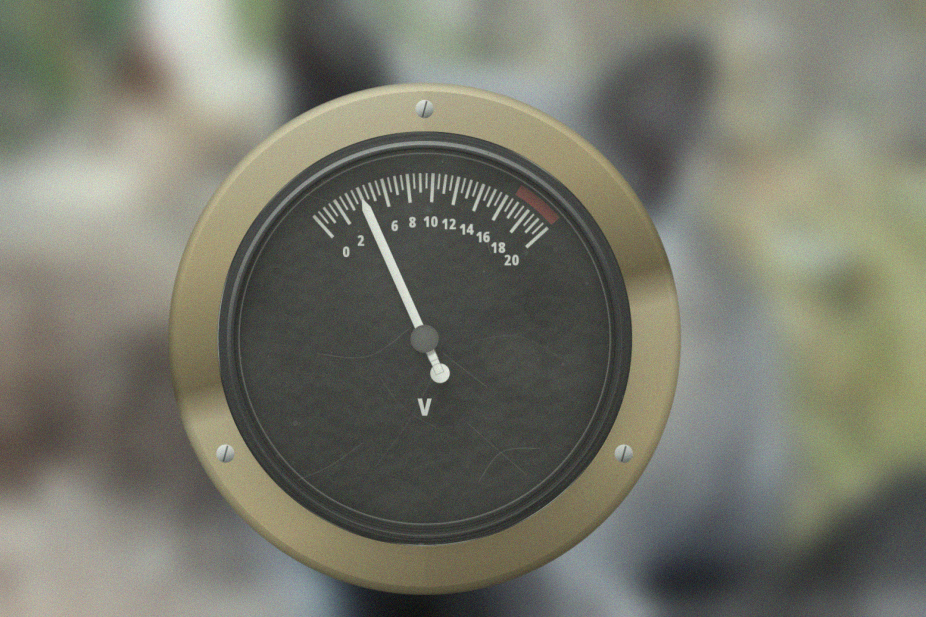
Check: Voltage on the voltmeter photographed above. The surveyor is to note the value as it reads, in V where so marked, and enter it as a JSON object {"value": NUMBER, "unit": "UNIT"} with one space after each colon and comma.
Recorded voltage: {"value": 4, "unit": "V"}
